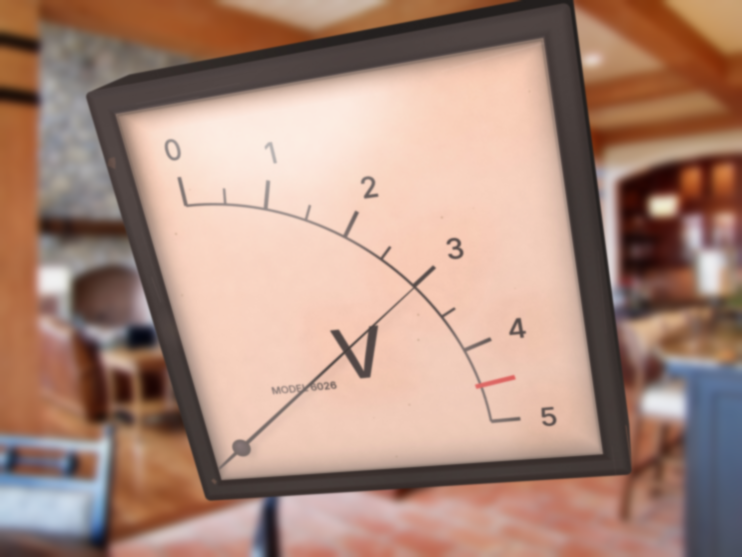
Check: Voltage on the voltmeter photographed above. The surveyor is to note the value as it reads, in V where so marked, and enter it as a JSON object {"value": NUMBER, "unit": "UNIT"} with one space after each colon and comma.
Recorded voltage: {"value": 3, "unit": "V"}
